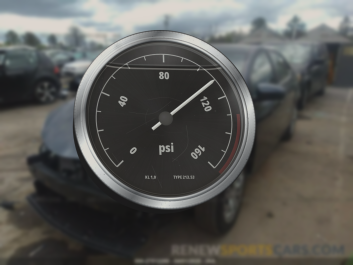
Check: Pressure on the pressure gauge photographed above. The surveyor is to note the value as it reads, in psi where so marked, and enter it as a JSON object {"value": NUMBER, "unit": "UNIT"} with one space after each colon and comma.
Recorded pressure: {"value": 110, "unit": "psi"}
